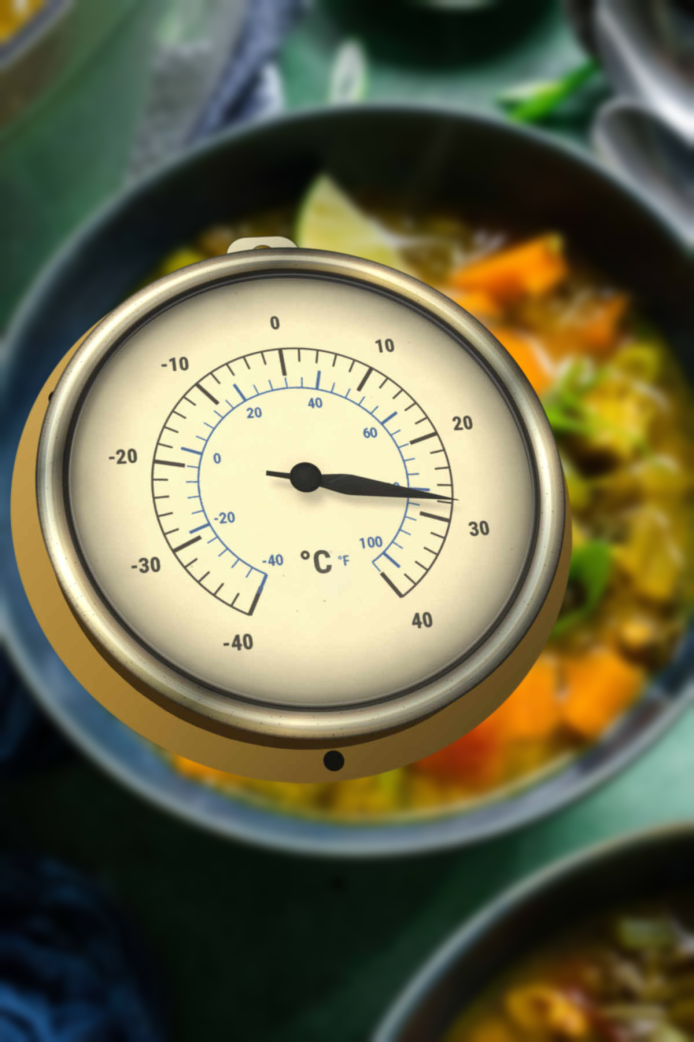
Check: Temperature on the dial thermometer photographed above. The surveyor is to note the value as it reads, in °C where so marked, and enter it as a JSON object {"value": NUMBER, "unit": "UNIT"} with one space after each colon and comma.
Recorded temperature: {"value": 28, "unit": "°C"}
